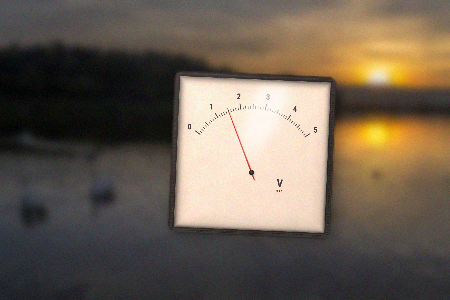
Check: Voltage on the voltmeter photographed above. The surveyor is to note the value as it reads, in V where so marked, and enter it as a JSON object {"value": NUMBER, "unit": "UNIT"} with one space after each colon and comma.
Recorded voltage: {"value": 1.5, "unit": "V"}
